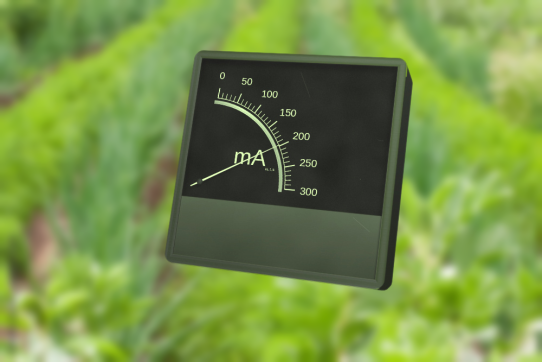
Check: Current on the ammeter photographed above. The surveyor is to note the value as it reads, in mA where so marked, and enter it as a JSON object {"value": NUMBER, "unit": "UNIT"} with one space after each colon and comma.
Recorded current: {"value": 200, "unit": "mA"}
